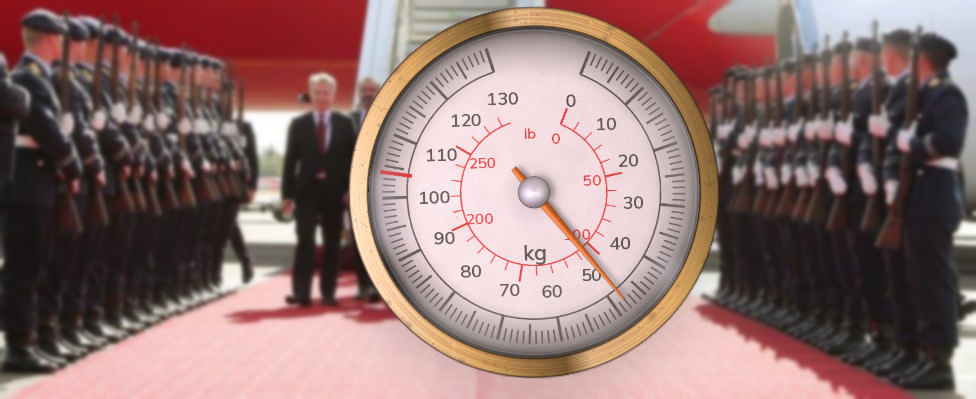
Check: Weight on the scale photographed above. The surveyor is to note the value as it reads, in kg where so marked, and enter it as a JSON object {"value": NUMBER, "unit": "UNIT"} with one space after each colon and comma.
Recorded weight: {"value": 48, "unit": "kg"}
